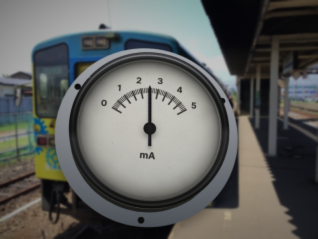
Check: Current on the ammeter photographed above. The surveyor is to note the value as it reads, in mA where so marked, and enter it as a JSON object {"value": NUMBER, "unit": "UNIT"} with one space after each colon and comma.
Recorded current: {"value": 2.5, "unit": "mA"}
